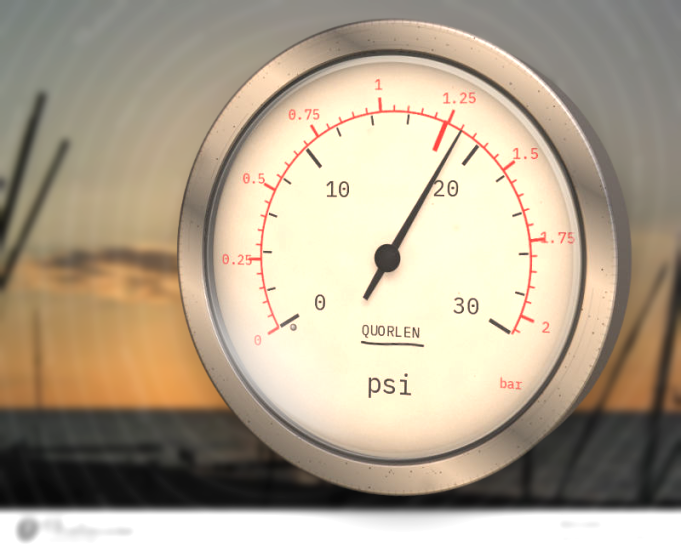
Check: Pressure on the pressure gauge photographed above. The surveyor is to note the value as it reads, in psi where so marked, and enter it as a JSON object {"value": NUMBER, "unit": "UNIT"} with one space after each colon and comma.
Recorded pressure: {"value": 19, "unit": "psi"}
